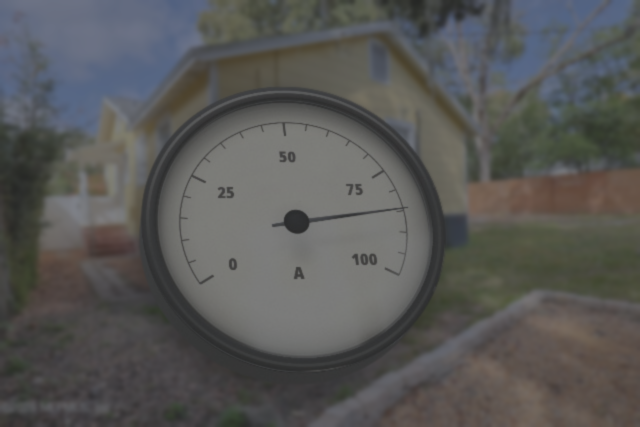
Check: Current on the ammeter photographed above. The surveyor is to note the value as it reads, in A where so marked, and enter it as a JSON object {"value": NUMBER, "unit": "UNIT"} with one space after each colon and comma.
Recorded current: {"value": 85, "unit": "A"}
